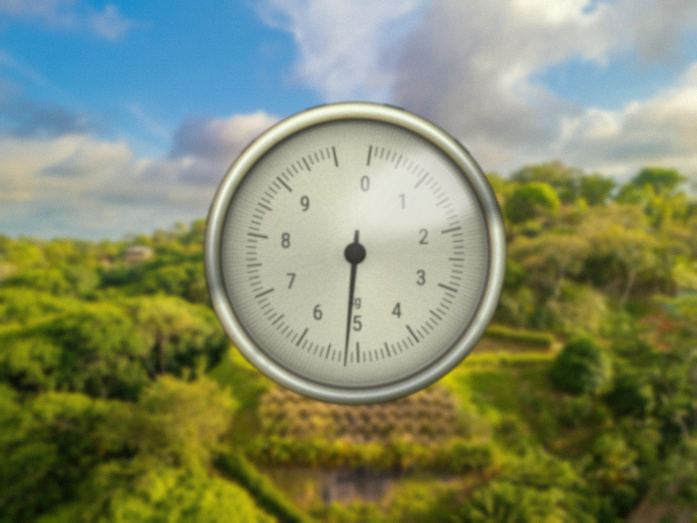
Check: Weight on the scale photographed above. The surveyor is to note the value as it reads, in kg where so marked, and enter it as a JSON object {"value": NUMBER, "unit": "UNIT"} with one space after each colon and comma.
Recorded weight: {"value": 5.2, "unit": "kg"}
